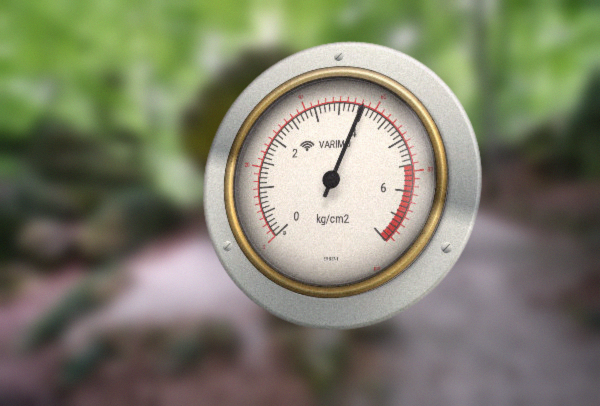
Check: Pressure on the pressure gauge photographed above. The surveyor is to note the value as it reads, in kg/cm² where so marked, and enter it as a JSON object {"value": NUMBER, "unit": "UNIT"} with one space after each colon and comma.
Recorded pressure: {"value": 4, "unit": "kg/cm²"}
